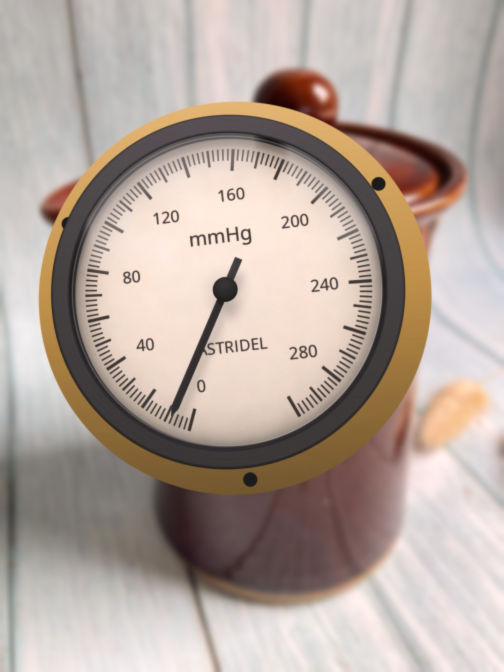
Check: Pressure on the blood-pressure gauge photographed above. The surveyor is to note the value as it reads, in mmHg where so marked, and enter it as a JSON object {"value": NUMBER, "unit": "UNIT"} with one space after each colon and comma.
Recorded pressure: {"value": 8, "unit": "mmHg"}
